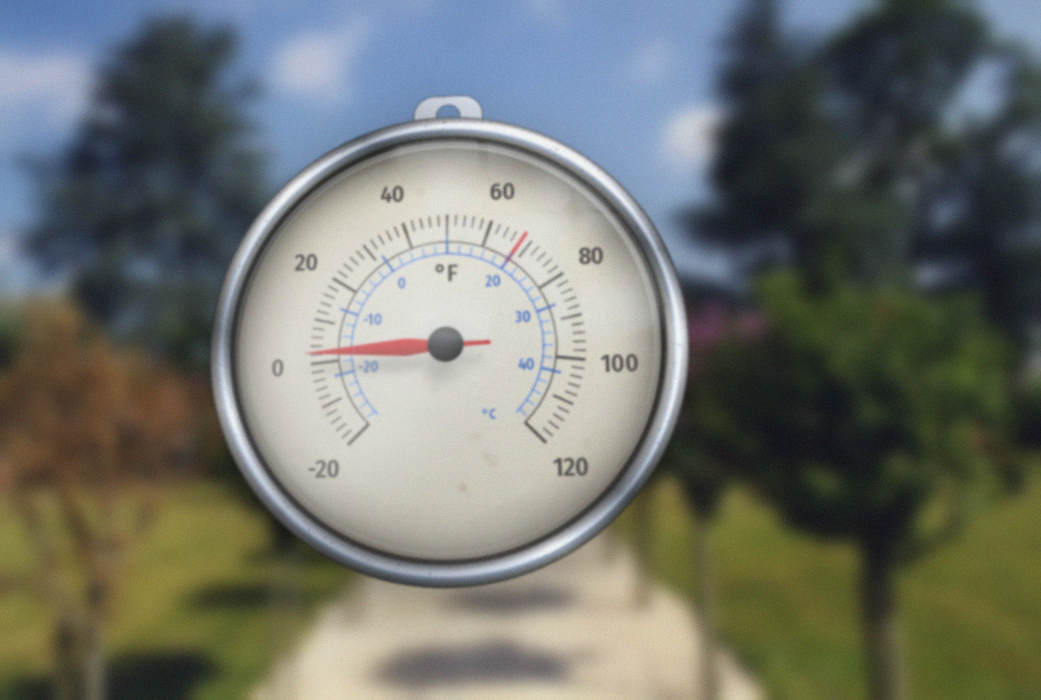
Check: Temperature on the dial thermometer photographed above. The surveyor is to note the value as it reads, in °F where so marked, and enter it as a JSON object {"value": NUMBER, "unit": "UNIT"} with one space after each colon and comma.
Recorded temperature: {"value": 2, "unit": "°F"}
